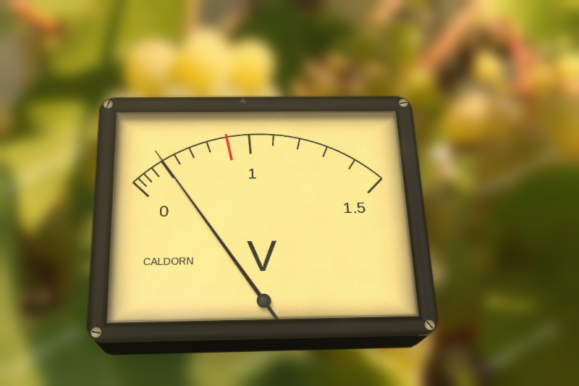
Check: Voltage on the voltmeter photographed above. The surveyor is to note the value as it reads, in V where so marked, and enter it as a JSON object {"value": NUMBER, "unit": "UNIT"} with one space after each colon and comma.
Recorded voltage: {"value": 0.5, "unit": "V"}
